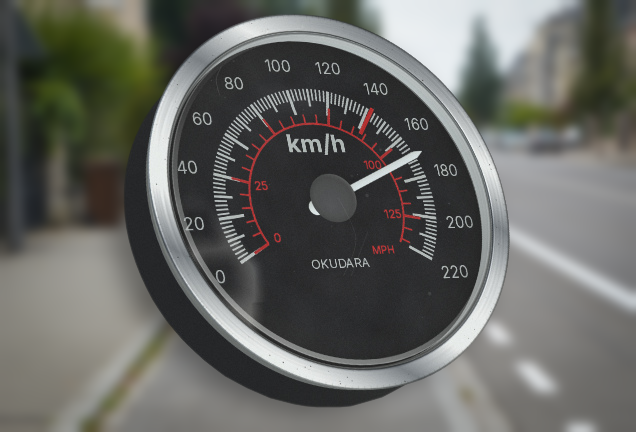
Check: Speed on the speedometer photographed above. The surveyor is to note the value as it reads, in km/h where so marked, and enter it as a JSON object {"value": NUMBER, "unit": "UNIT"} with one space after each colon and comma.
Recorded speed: {"value": 170, "unit": "km/h"}
